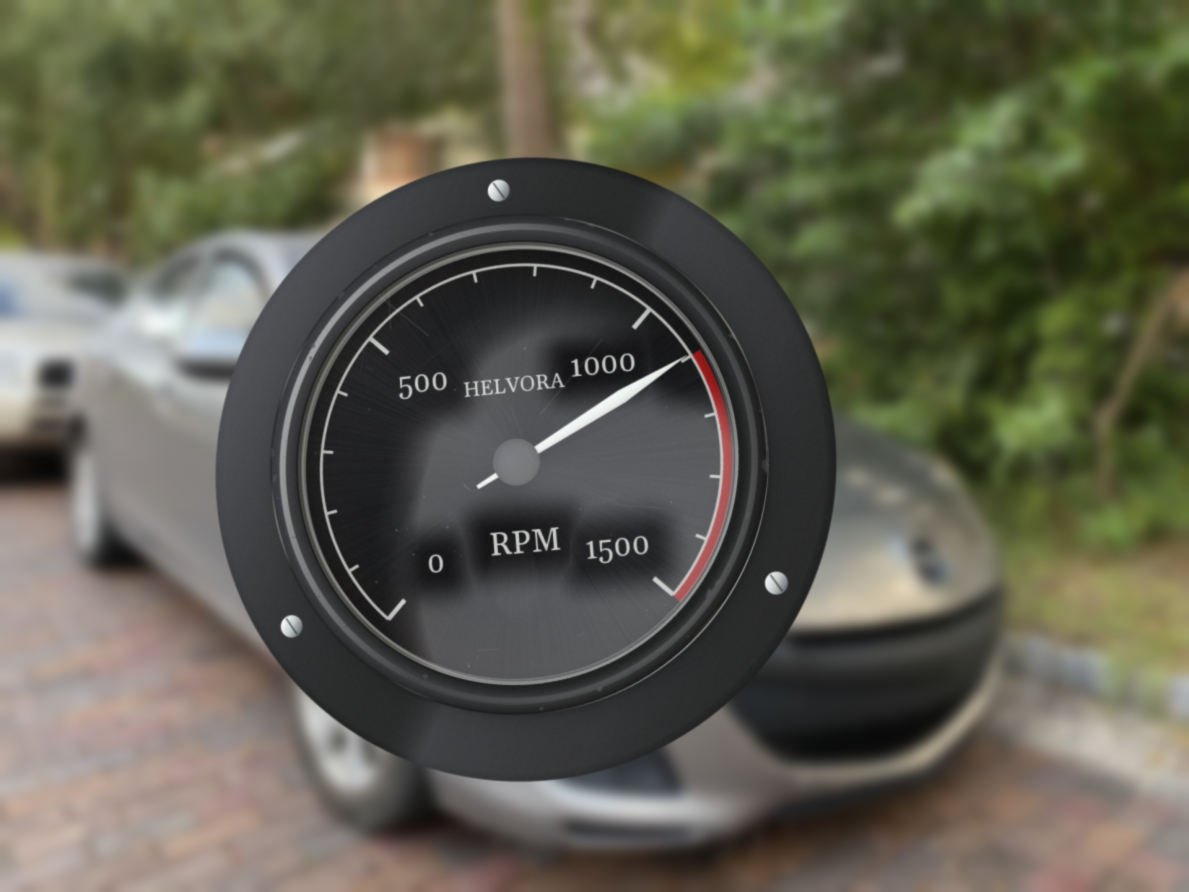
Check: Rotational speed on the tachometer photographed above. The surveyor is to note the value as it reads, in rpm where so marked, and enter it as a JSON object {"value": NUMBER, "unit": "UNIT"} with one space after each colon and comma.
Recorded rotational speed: {"value": 1100, "unit": "rpm"}
